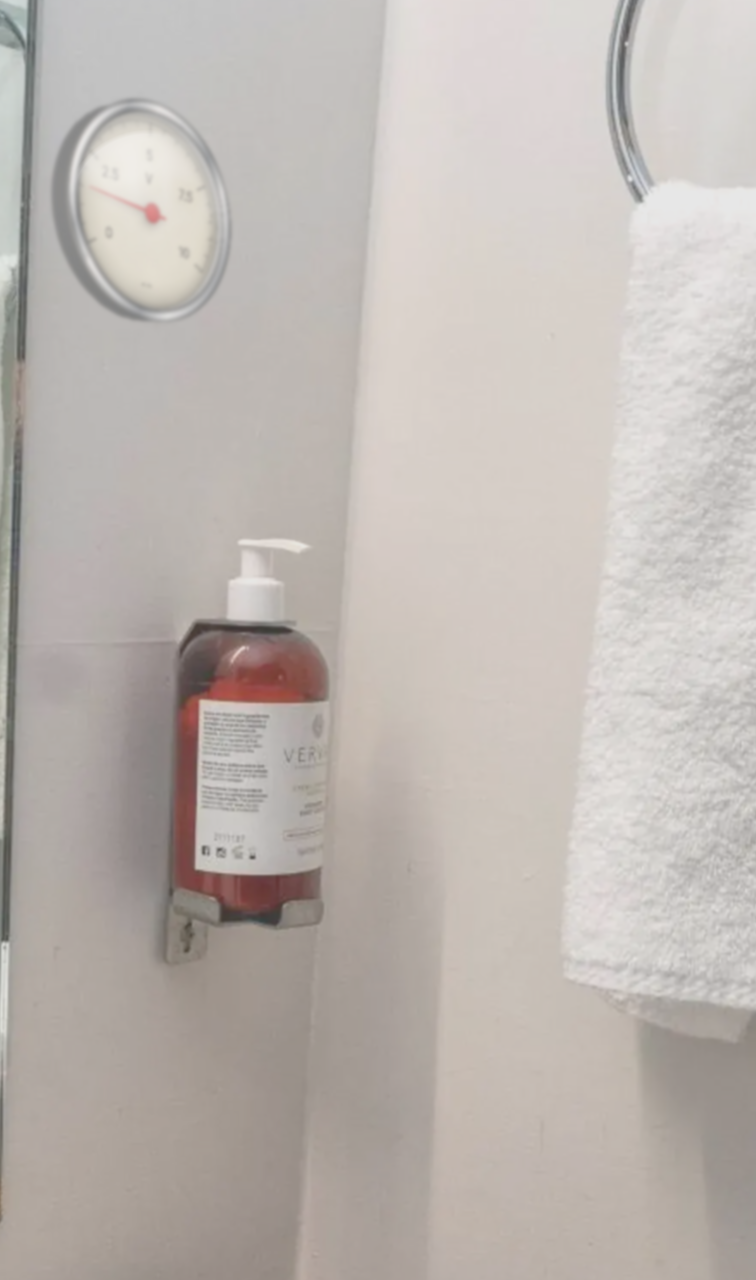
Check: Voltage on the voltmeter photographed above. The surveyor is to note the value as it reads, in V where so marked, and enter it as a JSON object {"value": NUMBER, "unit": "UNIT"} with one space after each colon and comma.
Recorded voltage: {"value": 1.5, "unit": "V"}
